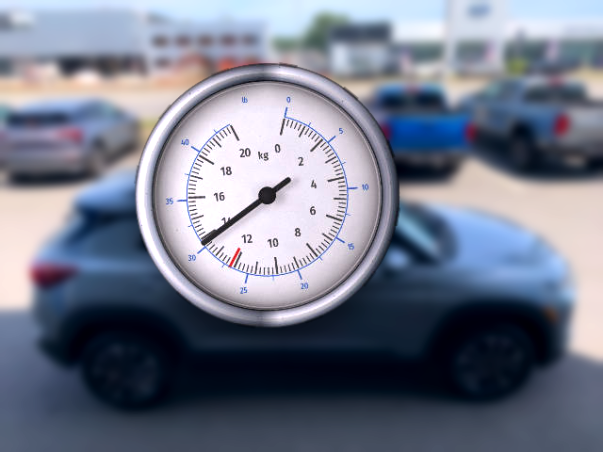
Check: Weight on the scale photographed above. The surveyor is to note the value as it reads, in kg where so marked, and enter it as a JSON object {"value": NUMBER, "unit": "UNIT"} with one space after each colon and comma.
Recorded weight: {"value": 13.8, "unit": "kg"}
